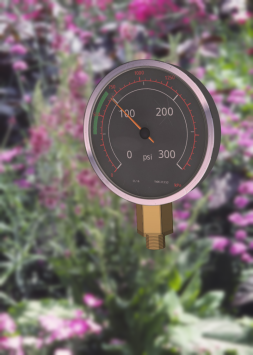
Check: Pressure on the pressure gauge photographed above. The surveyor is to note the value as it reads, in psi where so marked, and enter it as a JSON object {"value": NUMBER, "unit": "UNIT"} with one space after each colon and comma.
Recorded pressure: {"value": 100, "unit": "psi"}
